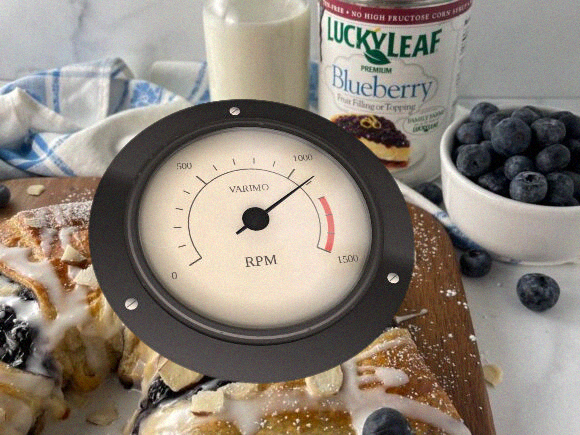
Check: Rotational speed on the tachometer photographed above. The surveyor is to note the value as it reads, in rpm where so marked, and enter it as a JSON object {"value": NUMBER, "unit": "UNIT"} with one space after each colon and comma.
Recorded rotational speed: {"value": 1100, "unit": "rpm"}
